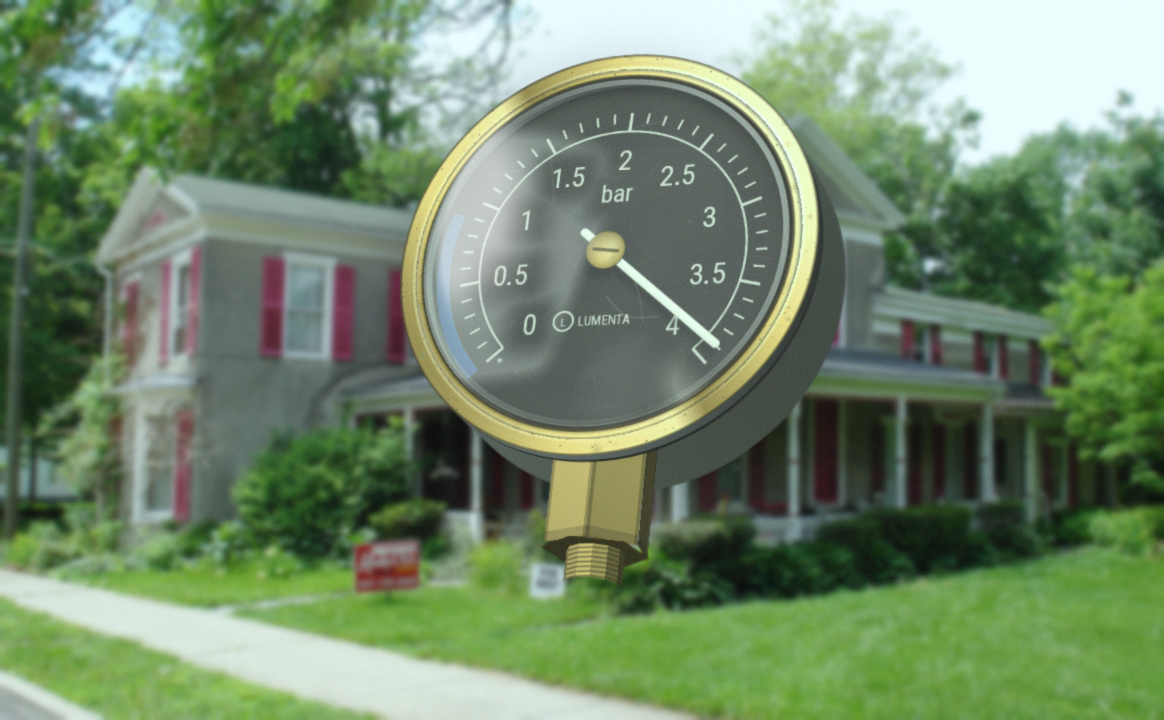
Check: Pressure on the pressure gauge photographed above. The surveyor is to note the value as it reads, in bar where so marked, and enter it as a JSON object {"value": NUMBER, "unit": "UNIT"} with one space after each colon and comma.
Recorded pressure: {"value": 3.9, "unit": "bar"}
